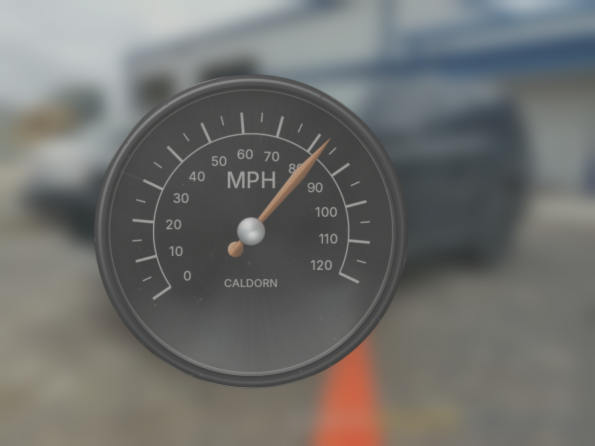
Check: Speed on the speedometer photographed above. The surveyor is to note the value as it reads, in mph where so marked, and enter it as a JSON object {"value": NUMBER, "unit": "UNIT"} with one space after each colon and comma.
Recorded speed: {"value": 82.5, "unit": "mph"}
